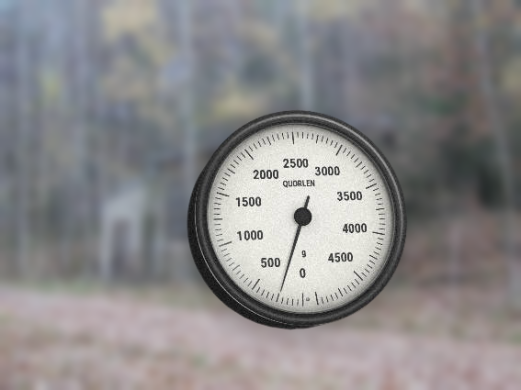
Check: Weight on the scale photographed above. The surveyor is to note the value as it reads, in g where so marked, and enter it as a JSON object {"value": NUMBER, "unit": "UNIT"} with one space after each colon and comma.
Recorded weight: {"value": 250, "unit": "g"}
